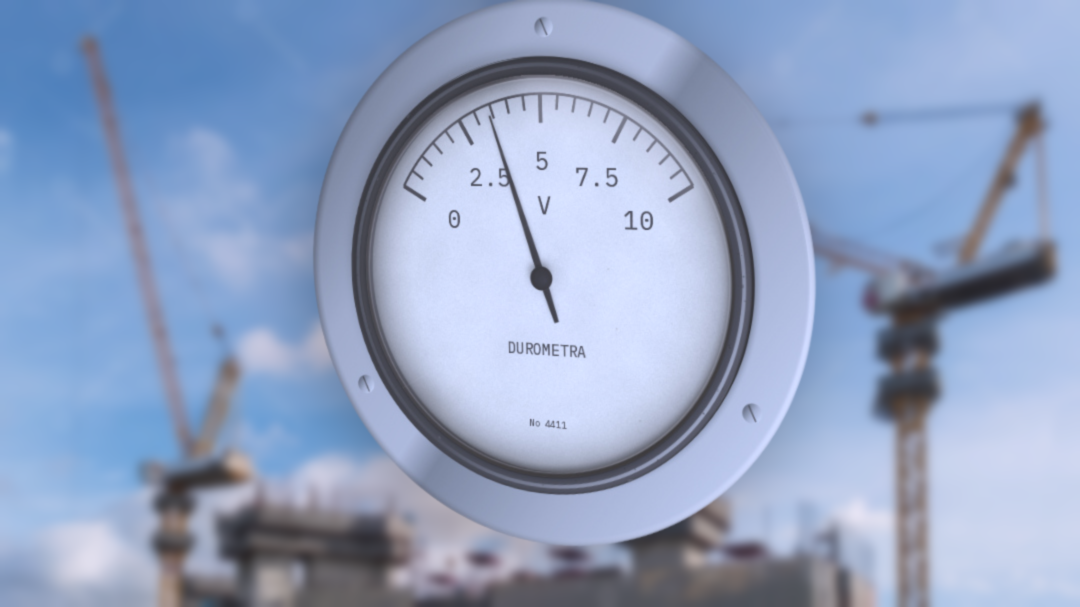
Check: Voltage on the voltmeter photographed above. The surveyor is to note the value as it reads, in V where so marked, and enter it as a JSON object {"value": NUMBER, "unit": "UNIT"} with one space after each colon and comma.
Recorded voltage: {"value": 3.5, "unit": "V"}
